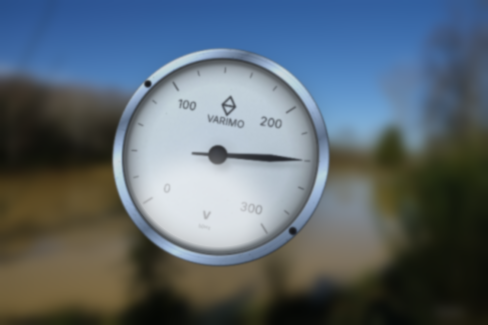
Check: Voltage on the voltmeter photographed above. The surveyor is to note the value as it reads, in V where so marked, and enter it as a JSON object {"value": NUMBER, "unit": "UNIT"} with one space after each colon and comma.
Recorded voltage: {"value": 240, "unit": "V"}
